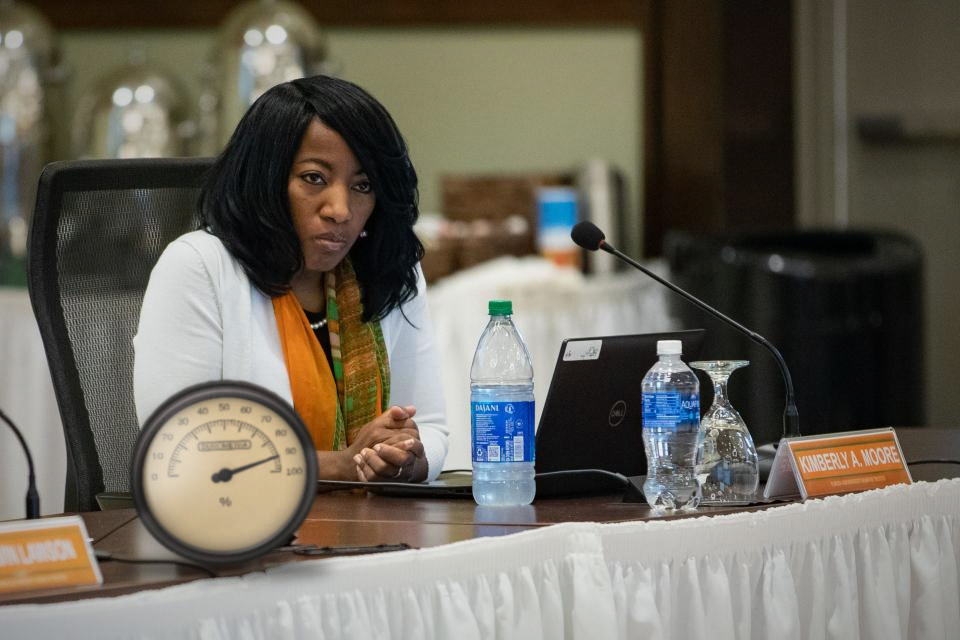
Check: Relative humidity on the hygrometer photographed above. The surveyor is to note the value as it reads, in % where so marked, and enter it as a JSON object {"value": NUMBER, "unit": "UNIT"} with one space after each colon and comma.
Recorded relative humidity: {"value": 90, "unit": "%"}
